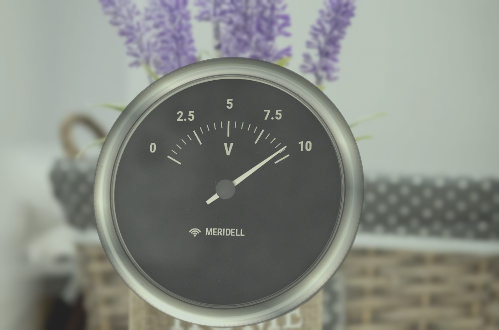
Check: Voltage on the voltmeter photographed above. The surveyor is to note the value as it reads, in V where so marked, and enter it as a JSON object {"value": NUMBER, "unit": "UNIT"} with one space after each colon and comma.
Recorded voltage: {"value": 9.5, "unit": "V"}
